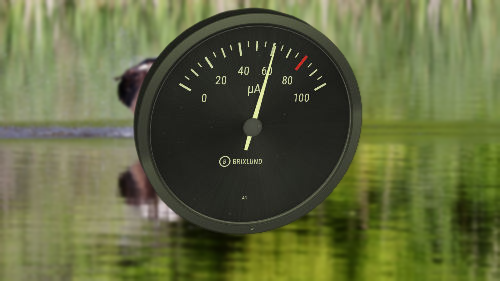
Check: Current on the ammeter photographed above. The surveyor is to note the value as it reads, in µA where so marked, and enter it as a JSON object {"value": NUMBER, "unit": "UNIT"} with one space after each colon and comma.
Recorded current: {"value": 60, "unit": "µA"}
